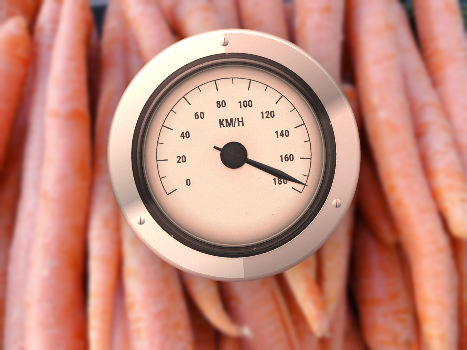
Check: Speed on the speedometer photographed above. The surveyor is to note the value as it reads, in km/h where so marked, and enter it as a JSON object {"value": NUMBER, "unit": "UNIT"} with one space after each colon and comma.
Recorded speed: {"value": 175, "unit": "km/h"}
